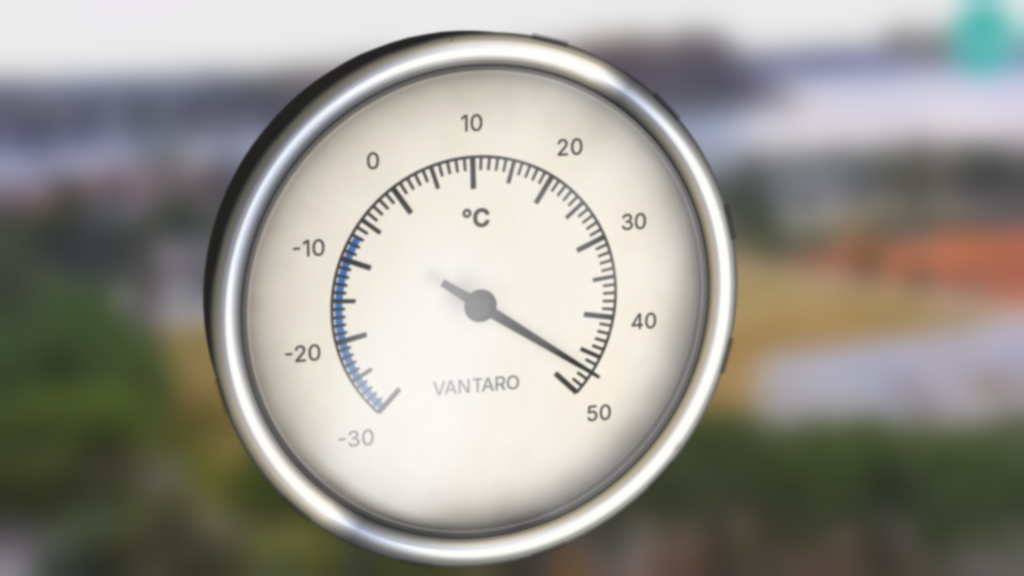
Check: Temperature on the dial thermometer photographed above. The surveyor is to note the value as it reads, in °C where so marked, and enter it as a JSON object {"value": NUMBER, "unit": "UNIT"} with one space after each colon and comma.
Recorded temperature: {"value": 47, "unit": "°C"}
